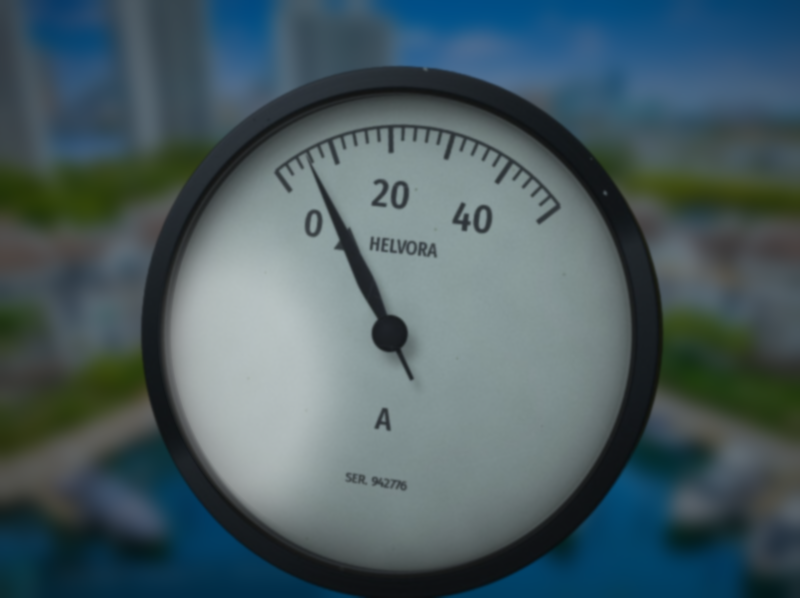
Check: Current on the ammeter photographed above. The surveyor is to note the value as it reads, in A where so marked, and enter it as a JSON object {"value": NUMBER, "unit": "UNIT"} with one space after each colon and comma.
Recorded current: {"value": 6, "unit": "A"}
